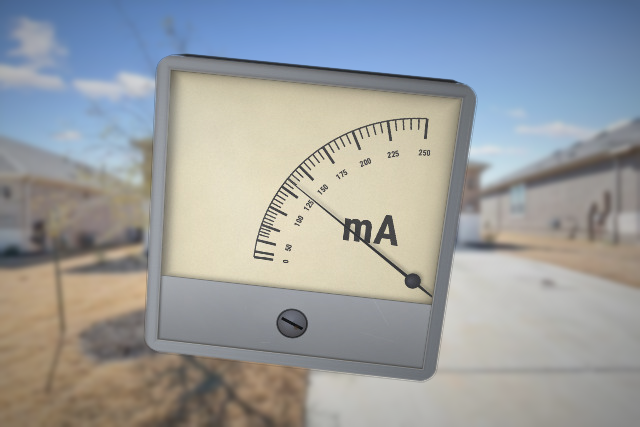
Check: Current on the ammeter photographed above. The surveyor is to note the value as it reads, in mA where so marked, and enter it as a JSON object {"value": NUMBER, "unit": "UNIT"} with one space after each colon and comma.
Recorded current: {"value": 135, "unit": "mA"}
